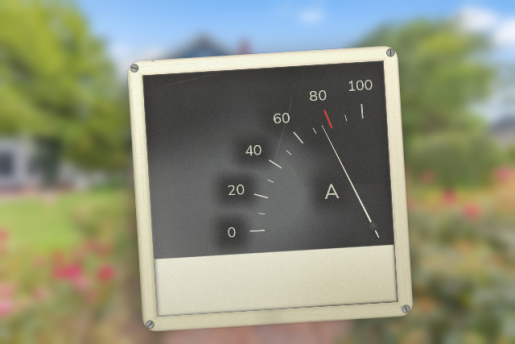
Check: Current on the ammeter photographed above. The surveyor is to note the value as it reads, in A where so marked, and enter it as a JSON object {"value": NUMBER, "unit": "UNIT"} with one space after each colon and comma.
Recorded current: {"value": 75, "unit": "A"}
